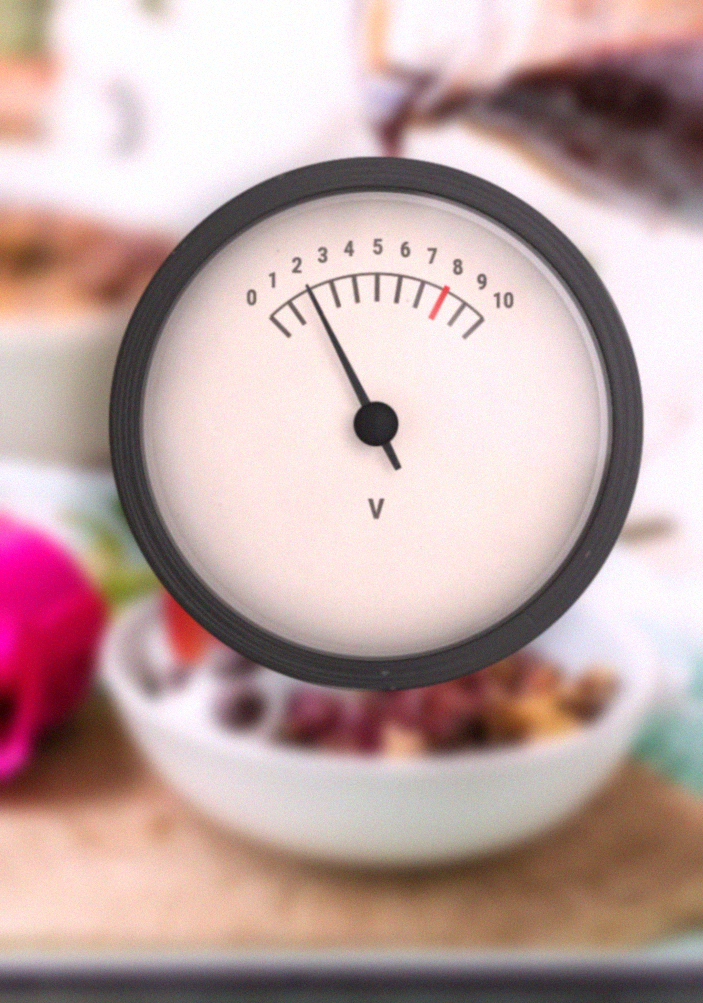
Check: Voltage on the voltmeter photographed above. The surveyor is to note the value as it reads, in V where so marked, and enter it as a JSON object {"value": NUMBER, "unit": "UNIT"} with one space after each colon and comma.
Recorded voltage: {"value": 2, "unit": "V"}
